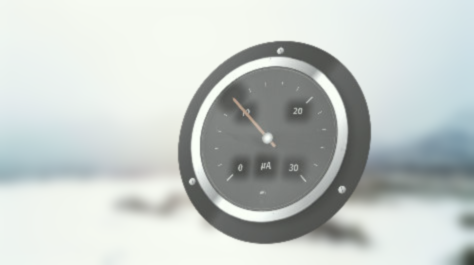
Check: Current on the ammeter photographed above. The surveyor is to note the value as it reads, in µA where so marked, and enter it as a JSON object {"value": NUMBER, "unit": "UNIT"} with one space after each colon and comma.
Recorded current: {"value": 10, "unit": "µA"}
